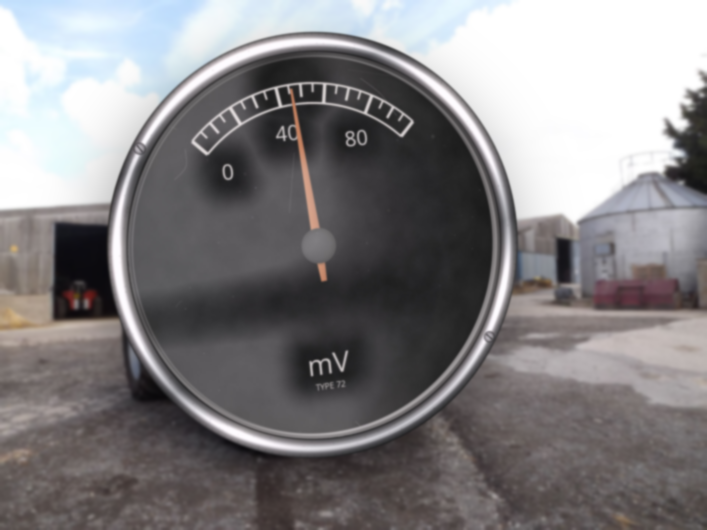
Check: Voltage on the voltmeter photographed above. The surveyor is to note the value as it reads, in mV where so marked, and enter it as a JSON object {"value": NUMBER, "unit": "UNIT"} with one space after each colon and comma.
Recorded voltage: {"value": 45, "unit": "mV"}
